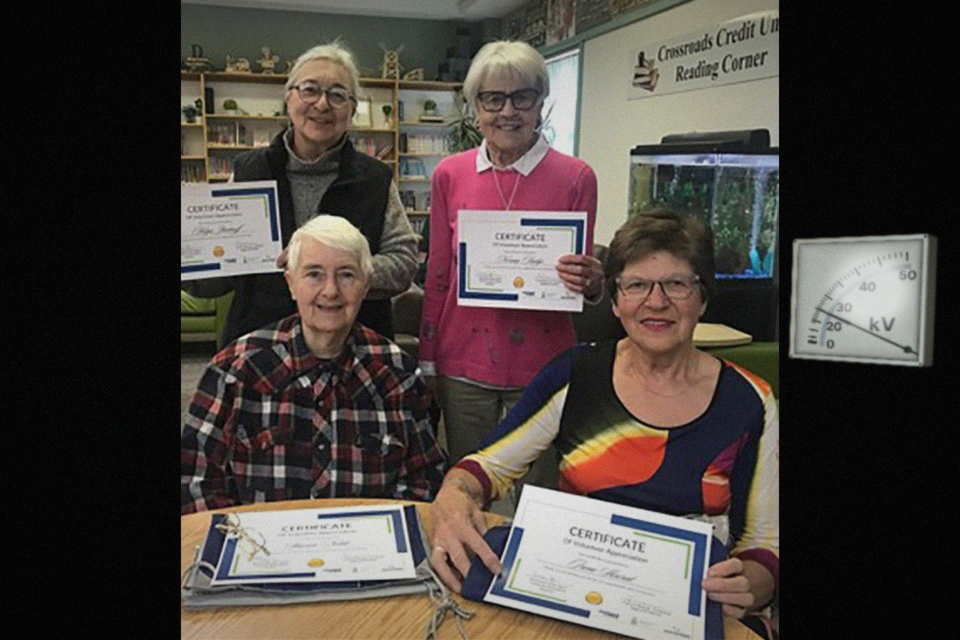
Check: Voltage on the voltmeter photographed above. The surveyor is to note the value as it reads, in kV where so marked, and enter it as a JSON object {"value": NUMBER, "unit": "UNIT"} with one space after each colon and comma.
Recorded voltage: {"value": 25, "unit": "kV"}
